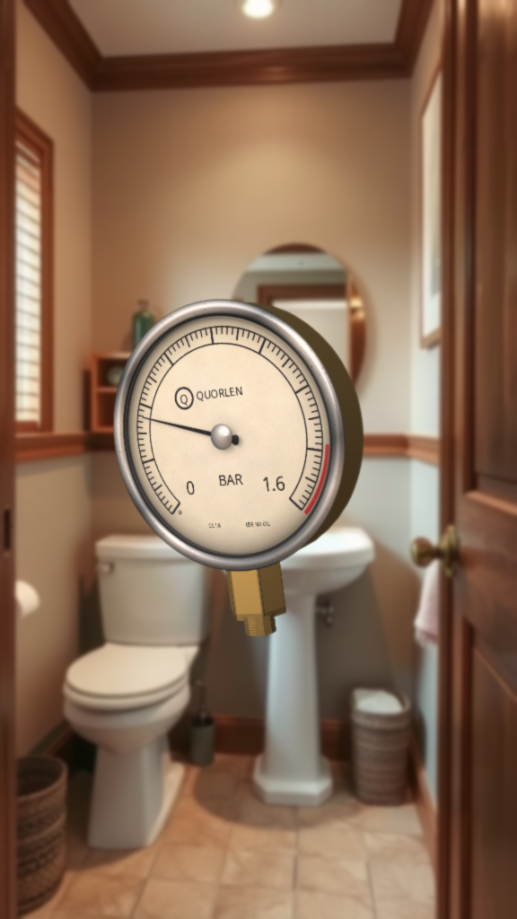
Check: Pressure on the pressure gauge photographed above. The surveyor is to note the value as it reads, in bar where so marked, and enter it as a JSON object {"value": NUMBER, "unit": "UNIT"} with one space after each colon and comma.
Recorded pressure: {"value": 0.36, "unit": "bar"}
